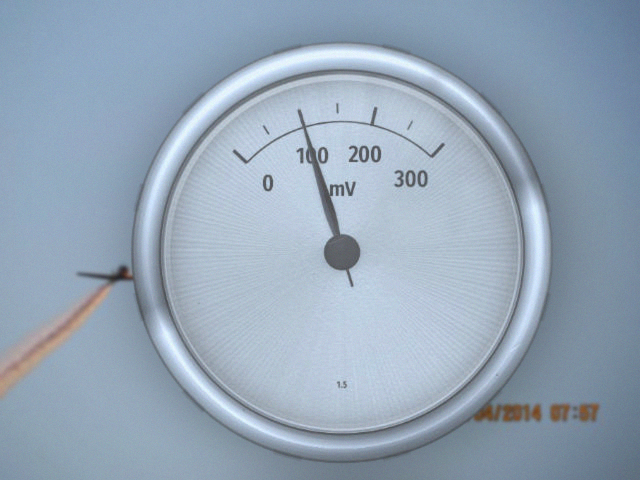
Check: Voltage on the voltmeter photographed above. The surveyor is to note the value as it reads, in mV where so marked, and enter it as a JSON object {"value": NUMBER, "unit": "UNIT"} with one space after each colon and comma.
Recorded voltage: {"value": 100, "unit": "mV"}
